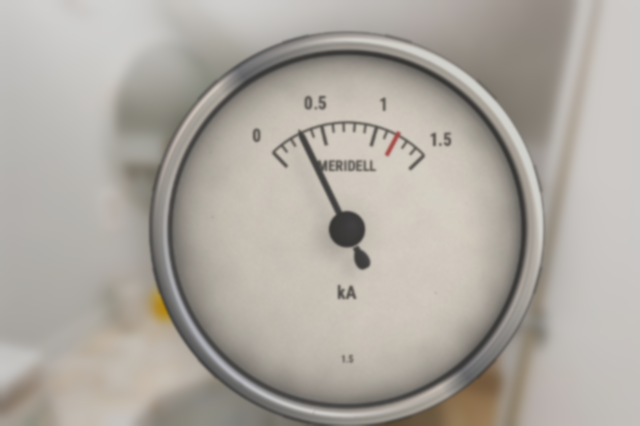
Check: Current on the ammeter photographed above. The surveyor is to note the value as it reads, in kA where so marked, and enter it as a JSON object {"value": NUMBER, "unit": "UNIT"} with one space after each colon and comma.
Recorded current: {"value": 0.3, "unit": "kA"}
